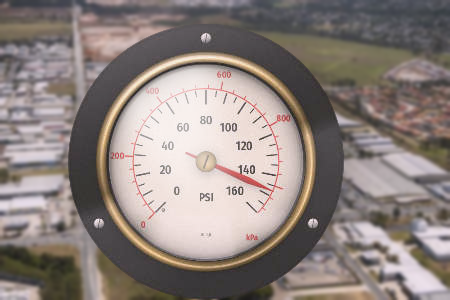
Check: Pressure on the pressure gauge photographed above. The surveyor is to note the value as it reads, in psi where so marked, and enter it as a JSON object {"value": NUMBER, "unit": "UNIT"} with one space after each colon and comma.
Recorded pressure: {"value": 147.5, "unit": "psi"}
